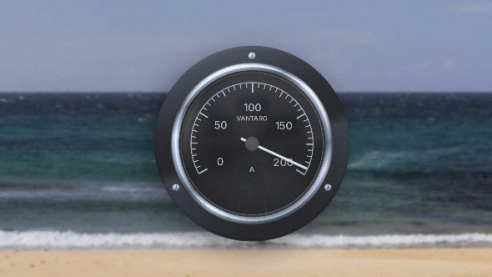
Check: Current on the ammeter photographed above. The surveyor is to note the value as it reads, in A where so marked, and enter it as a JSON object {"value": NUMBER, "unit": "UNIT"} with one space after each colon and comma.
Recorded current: {"value": 195, "unit": "A"}
